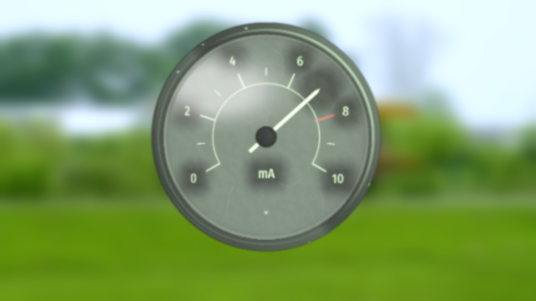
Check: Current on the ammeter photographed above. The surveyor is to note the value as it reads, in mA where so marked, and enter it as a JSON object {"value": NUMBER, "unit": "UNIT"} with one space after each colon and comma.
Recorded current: {"value": 7, "unit": "mA"}
